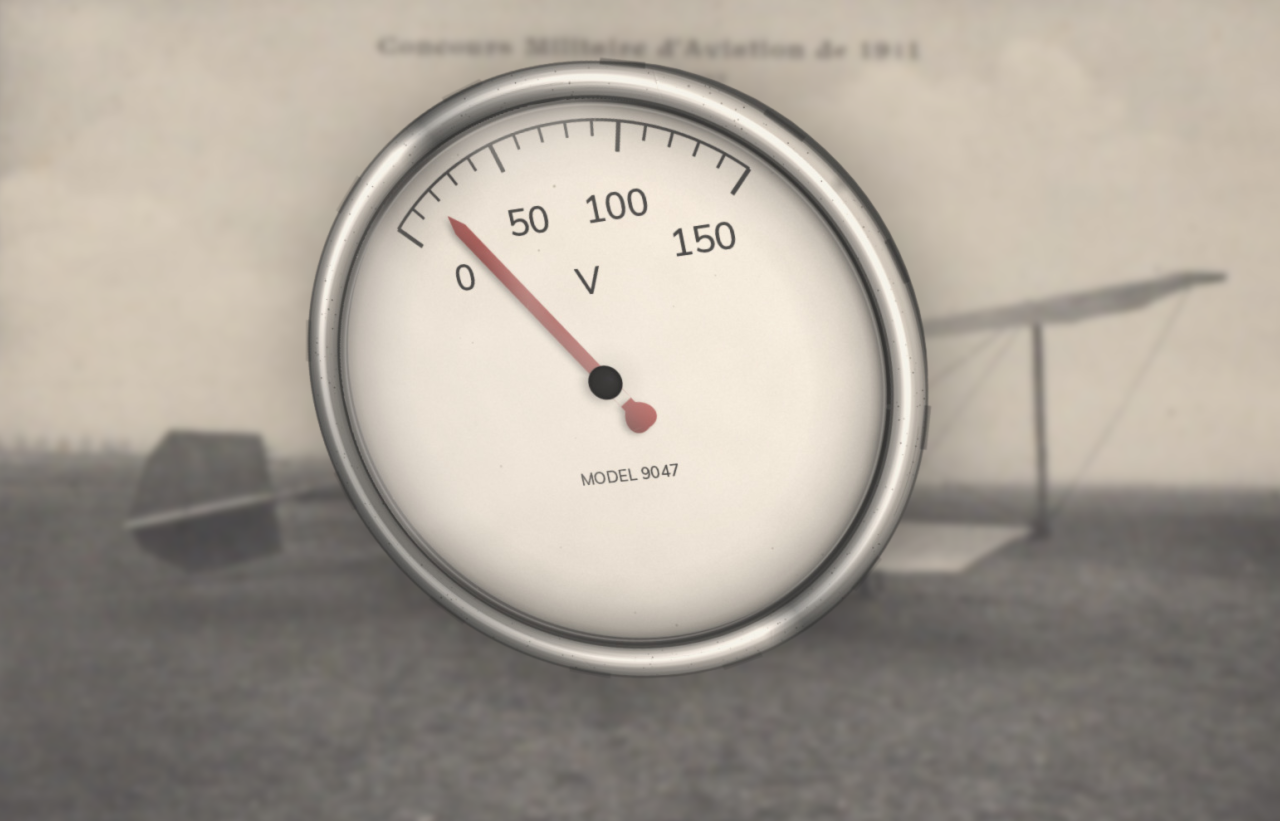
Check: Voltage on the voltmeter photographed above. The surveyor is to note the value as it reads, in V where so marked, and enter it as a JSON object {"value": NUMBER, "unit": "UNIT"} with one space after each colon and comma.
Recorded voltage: {"value": 20, "unit": "V"}
